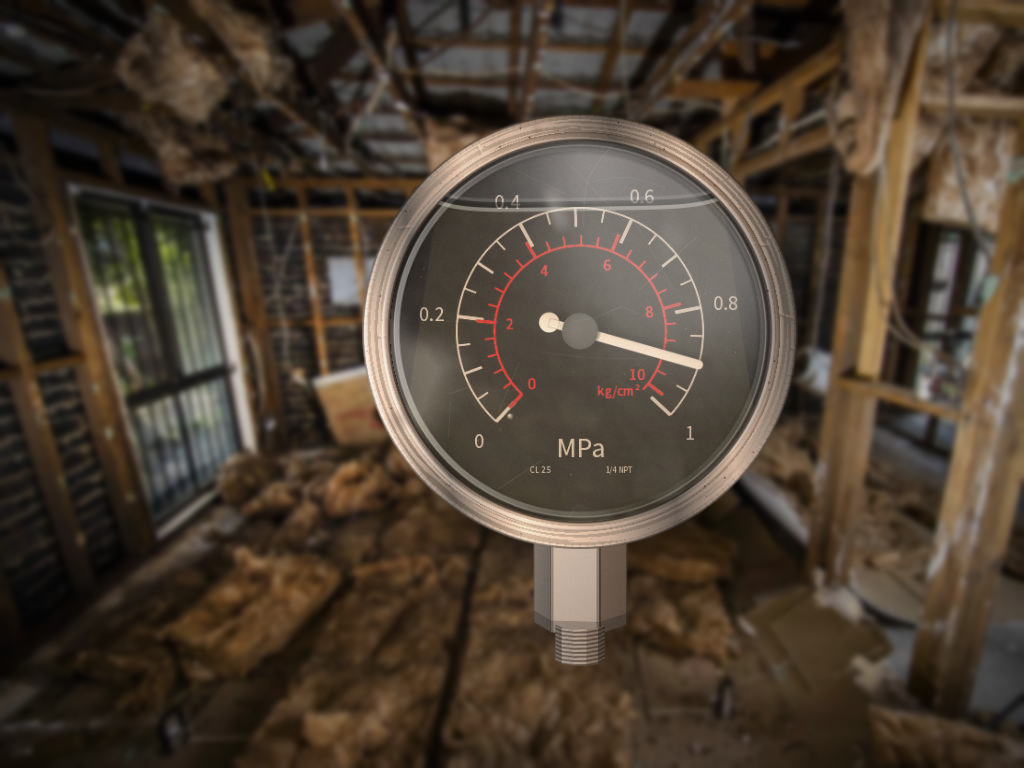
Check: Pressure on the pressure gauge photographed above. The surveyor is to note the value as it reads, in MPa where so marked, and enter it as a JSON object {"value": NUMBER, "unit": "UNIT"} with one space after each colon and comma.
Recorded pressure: {"value": 0.9, "unit": "MPa"}
